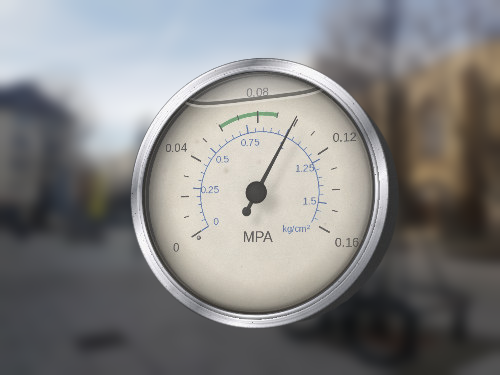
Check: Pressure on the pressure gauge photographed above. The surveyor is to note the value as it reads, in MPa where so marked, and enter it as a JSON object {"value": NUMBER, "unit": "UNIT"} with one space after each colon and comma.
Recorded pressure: {"value": 0.1, "unit": "MPa"}
